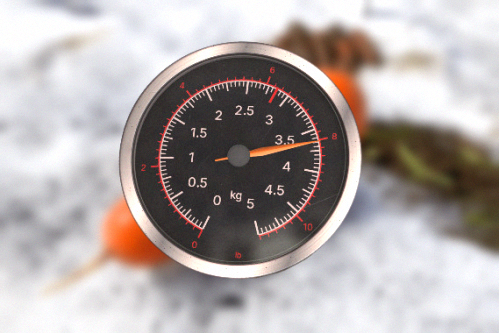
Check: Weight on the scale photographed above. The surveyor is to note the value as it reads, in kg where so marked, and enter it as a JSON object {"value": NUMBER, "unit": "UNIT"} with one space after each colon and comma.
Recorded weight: {"value": 3.65, "unit": "kg"}
